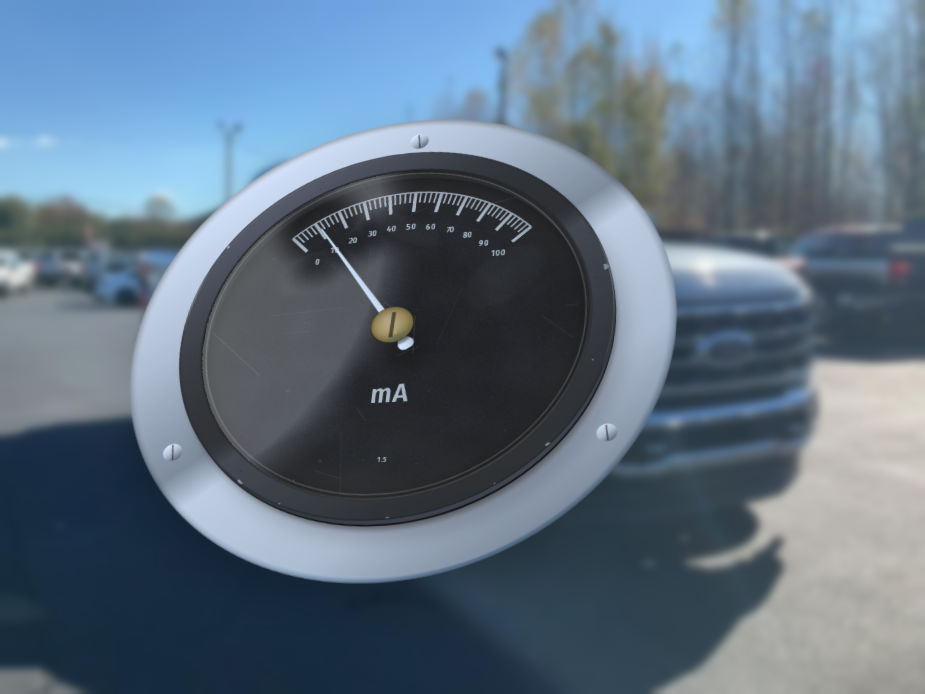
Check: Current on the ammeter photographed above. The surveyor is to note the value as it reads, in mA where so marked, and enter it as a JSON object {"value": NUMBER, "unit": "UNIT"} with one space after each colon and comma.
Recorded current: {"value": 10, "unit": "mA"}
